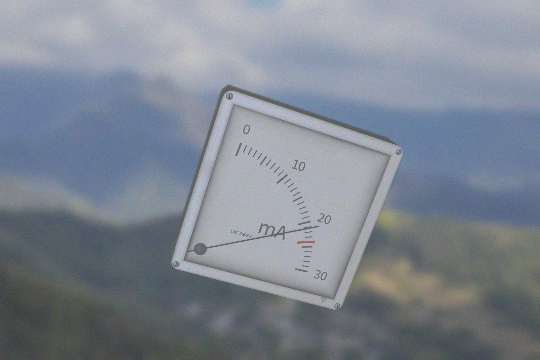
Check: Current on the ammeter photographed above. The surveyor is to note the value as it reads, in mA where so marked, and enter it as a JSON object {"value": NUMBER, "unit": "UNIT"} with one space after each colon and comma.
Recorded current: {"value": 21, "unit": "mA"}
